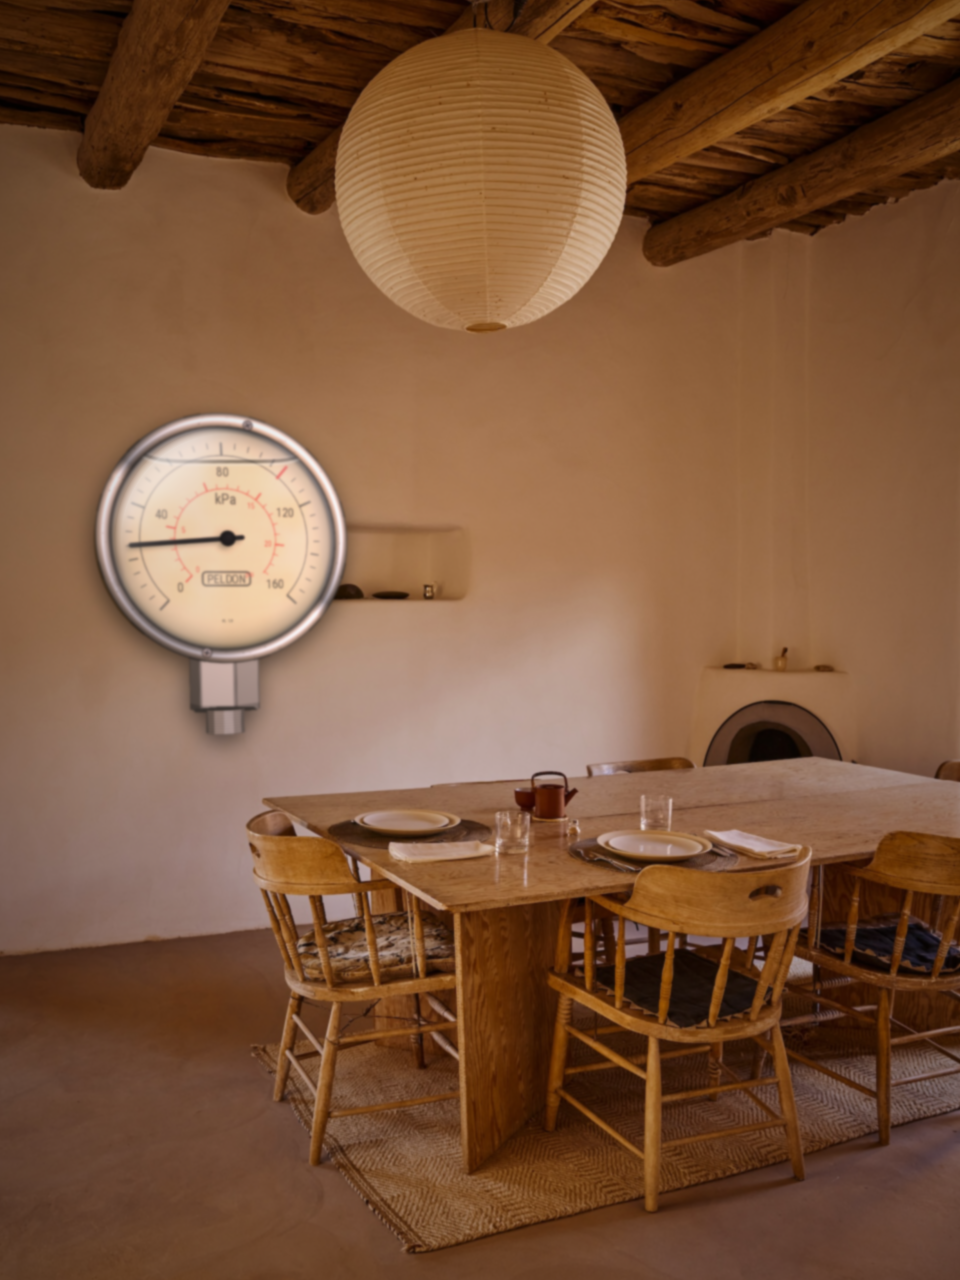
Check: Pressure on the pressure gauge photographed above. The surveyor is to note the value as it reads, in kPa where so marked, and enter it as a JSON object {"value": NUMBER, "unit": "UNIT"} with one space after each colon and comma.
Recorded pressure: {"value": 25, "unit": "kPa"}
